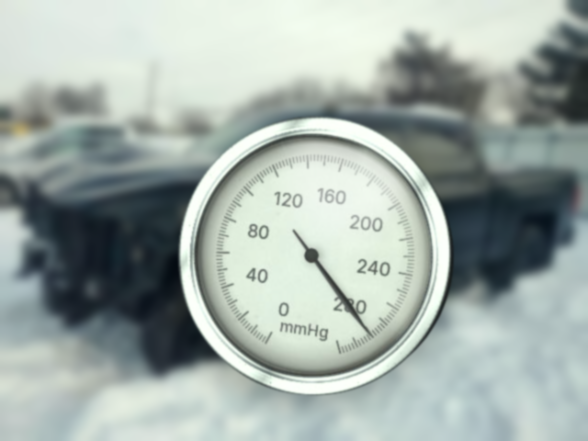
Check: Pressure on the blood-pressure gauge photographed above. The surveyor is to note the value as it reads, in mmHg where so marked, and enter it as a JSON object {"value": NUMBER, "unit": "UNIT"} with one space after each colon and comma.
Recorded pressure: {"value": 280, "unit": "mmHg"}
